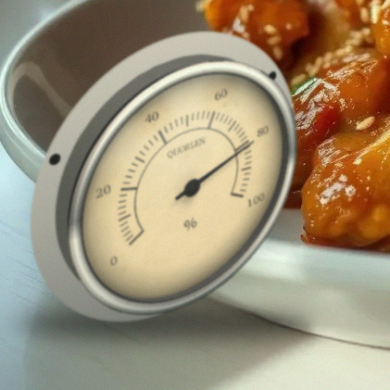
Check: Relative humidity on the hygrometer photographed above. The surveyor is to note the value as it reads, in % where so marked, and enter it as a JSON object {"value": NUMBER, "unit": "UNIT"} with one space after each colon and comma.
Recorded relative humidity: {"value": 80, "unit": "%"}
